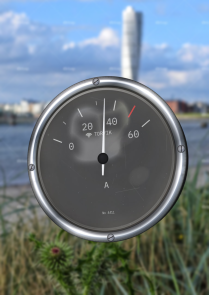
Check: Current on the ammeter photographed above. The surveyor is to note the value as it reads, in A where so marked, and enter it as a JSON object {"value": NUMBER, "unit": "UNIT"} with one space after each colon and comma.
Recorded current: {"value": 35, "unit": "A"}
